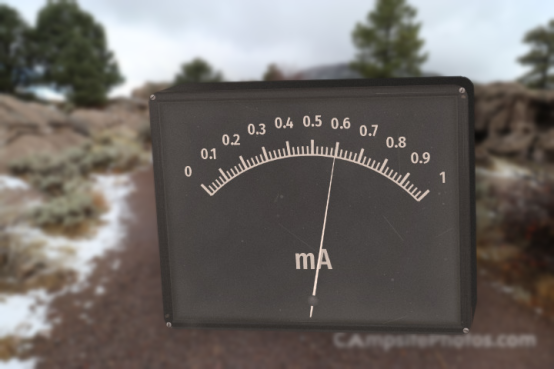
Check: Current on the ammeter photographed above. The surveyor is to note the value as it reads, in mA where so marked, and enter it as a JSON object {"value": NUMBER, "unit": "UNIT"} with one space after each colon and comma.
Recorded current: {"value": 0.6, "unit": "mA"}
